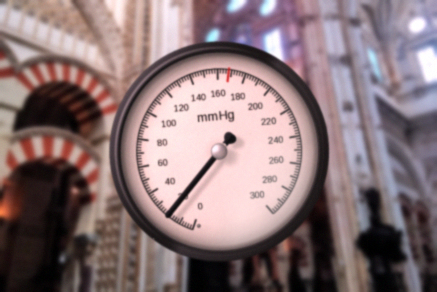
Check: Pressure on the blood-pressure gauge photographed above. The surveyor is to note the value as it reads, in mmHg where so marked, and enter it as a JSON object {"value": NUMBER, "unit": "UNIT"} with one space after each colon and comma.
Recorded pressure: {"value": 20, "unit": "mmHg"}
